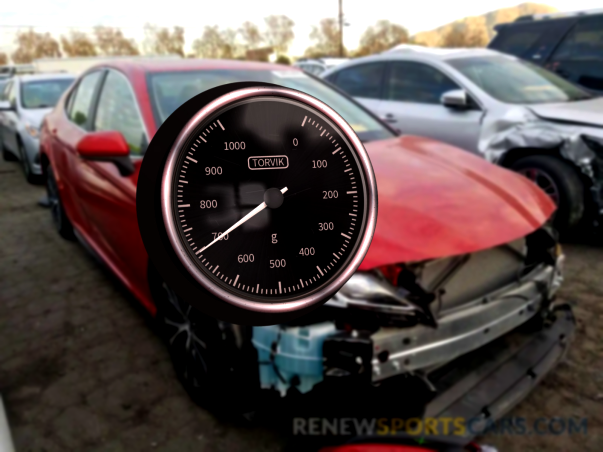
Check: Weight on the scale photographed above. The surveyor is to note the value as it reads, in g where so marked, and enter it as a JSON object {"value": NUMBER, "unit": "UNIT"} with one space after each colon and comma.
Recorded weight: {"value": 700, "unit": "g"}
